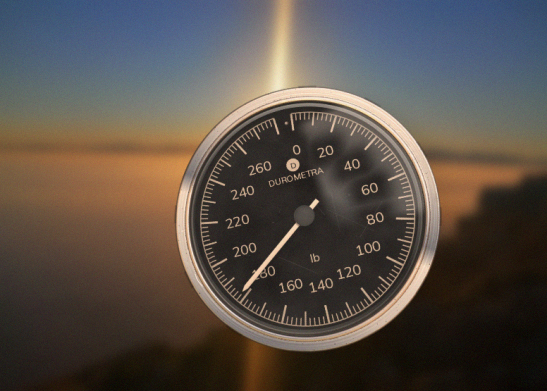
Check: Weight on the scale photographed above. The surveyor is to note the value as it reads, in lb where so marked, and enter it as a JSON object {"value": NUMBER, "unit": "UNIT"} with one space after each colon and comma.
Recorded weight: {"value": 182, "unit": "lb"}
